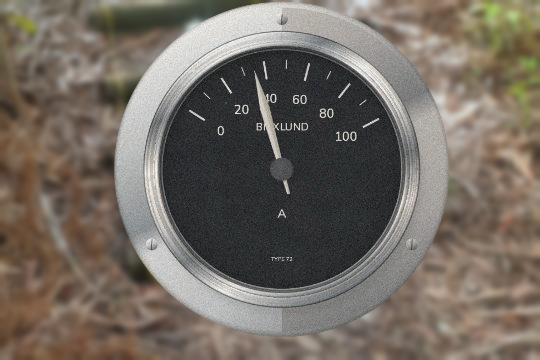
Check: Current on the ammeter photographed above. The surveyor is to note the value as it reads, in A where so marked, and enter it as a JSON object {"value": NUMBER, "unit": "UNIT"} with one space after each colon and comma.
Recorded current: {"value": 35, "unit": "A"}
